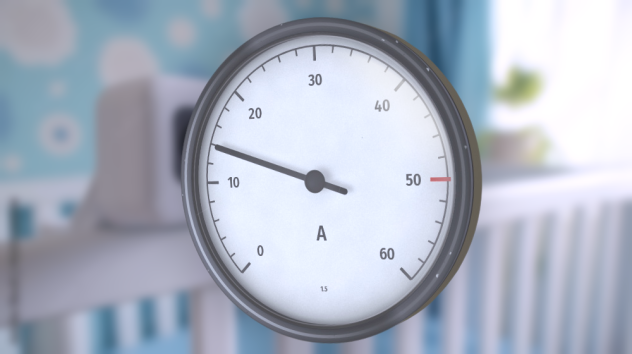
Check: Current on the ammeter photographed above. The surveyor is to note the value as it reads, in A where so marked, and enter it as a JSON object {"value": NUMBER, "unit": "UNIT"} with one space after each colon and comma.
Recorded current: {"value": 14, "unit": "A"}
